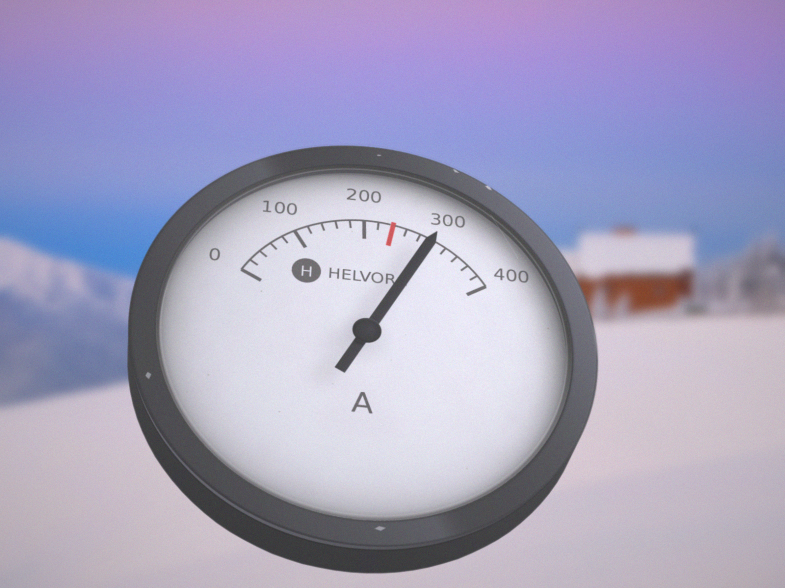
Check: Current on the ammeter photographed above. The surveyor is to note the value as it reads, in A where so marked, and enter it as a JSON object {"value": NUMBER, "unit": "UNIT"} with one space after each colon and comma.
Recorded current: {"value": 300, "unit": "A"}
